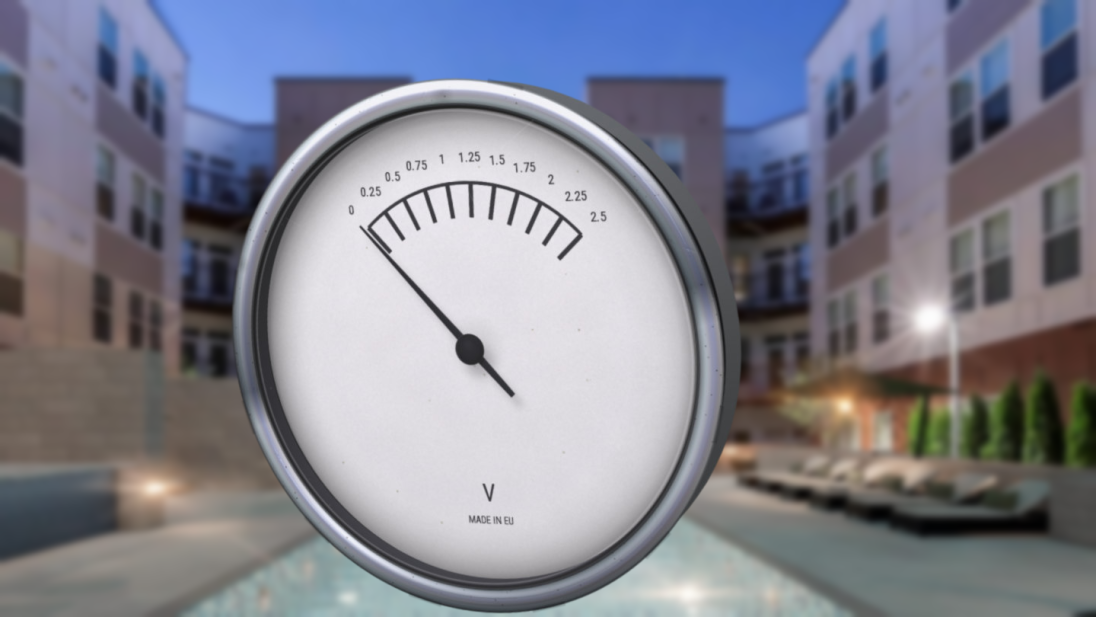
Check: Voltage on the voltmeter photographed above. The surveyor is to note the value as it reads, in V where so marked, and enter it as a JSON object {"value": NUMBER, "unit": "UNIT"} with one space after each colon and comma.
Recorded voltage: {"value": 0, "unit": "V"}
